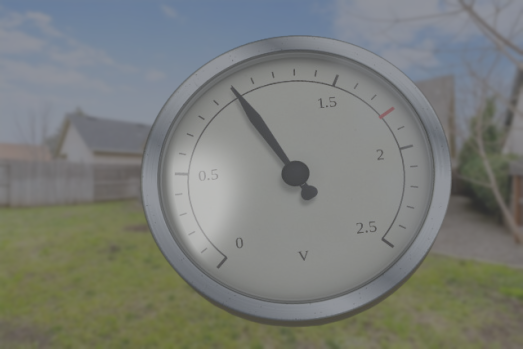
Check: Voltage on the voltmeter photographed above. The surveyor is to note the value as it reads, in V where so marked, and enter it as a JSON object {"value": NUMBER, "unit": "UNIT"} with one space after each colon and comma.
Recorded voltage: {"value": 1, "unit": "V"}
